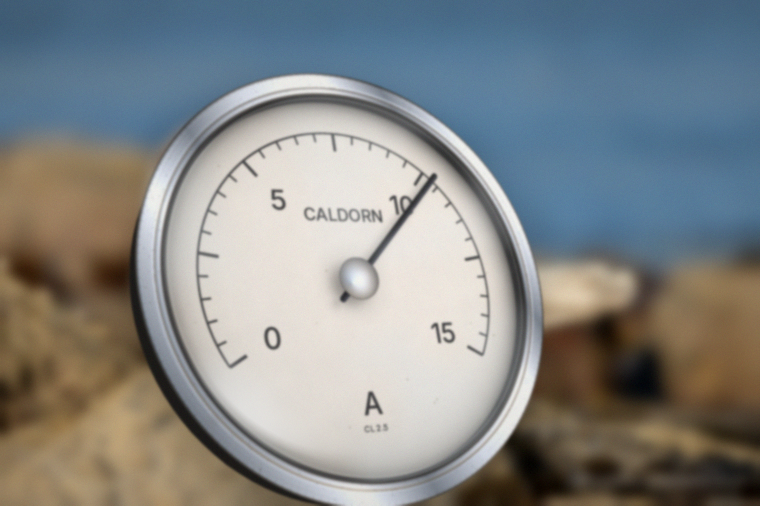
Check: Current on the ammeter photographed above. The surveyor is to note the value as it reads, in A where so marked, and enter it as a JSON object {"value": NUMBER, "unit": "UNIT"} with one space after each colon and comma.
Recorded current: {"value": 10.25, "unit": "A"}
